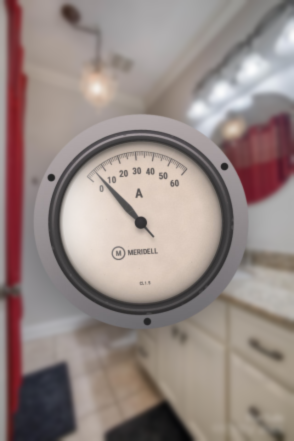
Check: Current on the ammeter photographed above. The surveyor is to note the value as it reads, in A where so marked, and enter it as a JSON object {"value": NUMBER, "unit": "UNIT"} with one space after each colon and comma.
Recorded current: {"value": 5, "unit": "A"}
